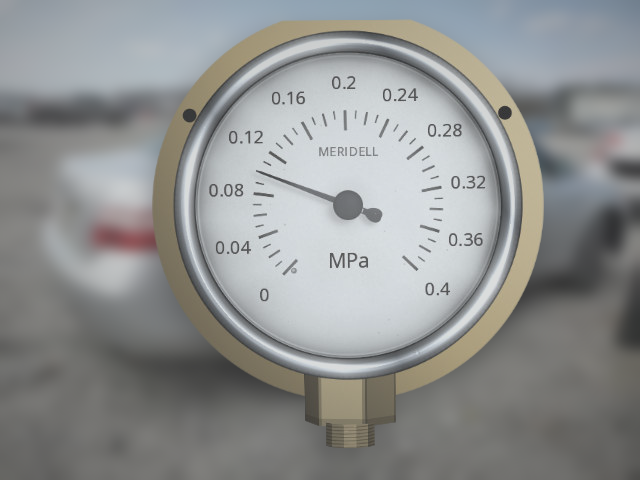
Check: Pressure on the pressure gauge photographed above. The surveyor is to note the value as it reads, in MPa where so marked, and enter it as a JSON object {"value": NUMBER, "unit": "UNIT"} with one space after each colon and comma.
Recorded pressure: {"value": 0.1, "unit": "MPa"}
